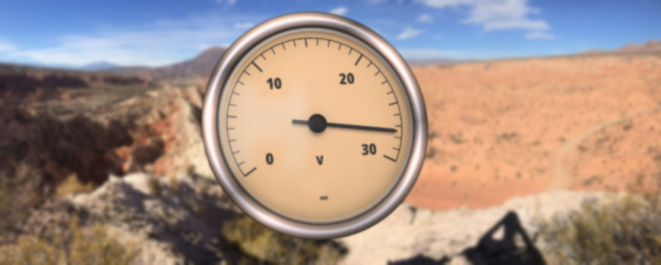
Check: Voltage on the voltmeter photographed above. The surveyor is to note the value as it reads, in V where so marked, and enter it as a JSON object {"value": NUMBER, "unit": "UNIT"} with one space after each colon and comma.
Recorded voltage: {"value": 27.5, "unit": "V"}
